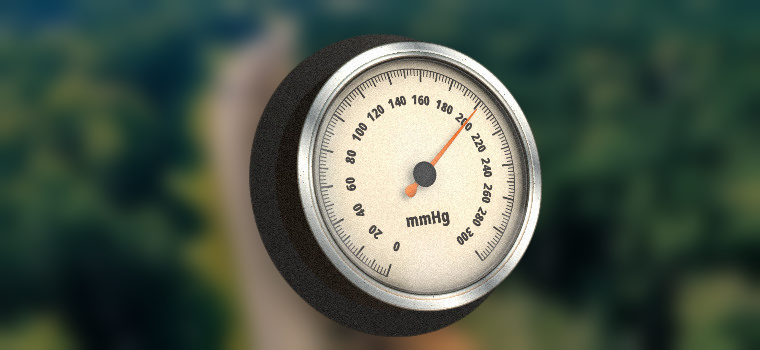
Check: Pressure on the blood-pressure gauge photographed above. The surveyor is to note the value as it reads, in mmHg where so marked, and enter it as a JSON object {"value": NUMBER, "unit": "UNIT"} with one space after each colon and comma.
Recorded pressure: {"value": 200, "unit": "mmHg"}
